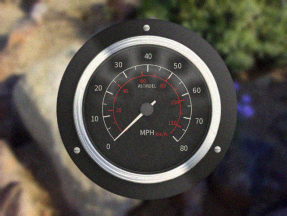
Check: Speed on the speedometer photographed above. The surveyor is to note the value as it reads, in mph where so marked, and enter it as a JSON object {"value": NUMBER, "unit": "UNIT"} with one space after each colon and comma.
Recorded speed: {"value": 0, "unit": "mph"}
